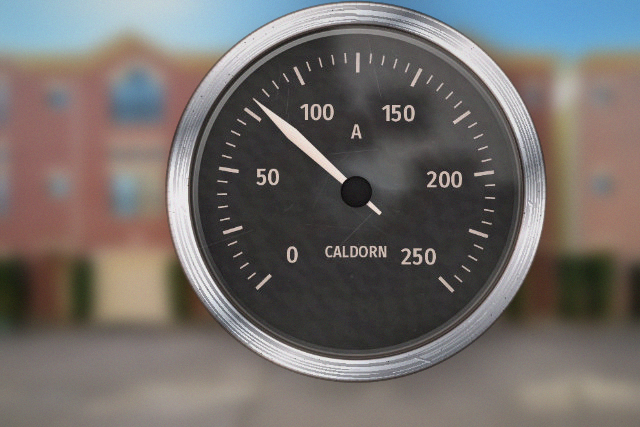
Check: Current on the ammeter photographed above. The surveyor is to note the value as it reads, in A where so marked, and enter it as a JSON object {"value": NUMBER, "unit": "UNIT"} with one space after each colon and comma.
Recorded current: {"value": 80, "unit": "A"}
